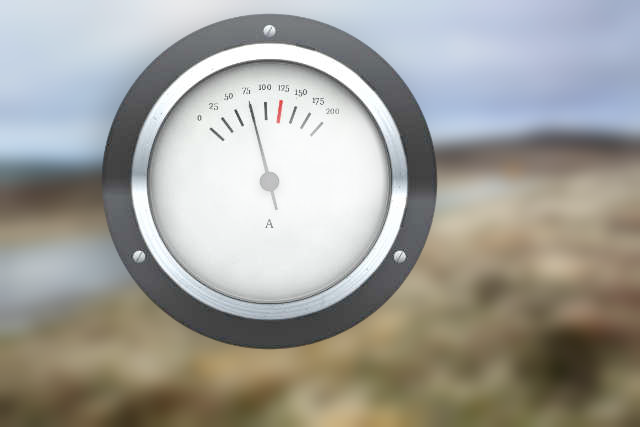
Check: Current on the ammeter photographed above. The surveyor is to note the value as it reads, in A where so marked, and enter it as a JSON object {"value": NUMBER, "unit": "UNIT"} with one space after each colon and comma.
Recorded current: {"value": 75, "unit": "A"}
